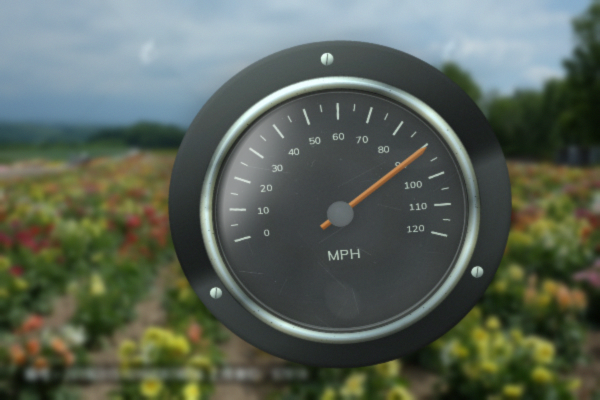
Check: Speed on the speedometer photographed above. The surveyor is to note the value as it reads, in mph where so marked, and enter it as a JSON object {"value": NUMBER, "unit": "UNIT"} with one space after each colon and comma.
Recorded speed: {"value": 90, "unit": "mph"}
